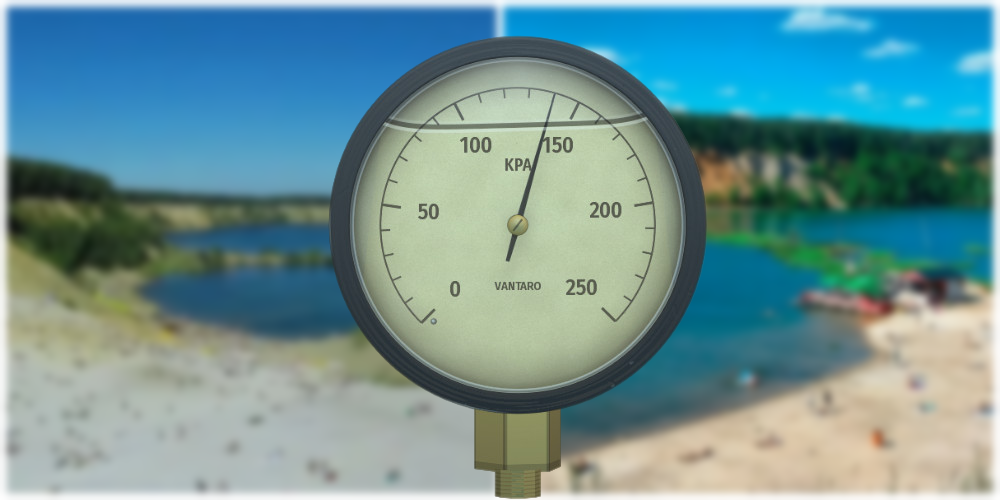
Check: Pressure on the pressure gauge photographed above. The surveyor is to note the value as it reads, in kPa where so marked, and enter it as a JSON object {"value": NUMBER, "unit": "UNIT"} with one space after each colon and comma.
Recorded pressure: {"value": 140, "unit": "kPa"}
